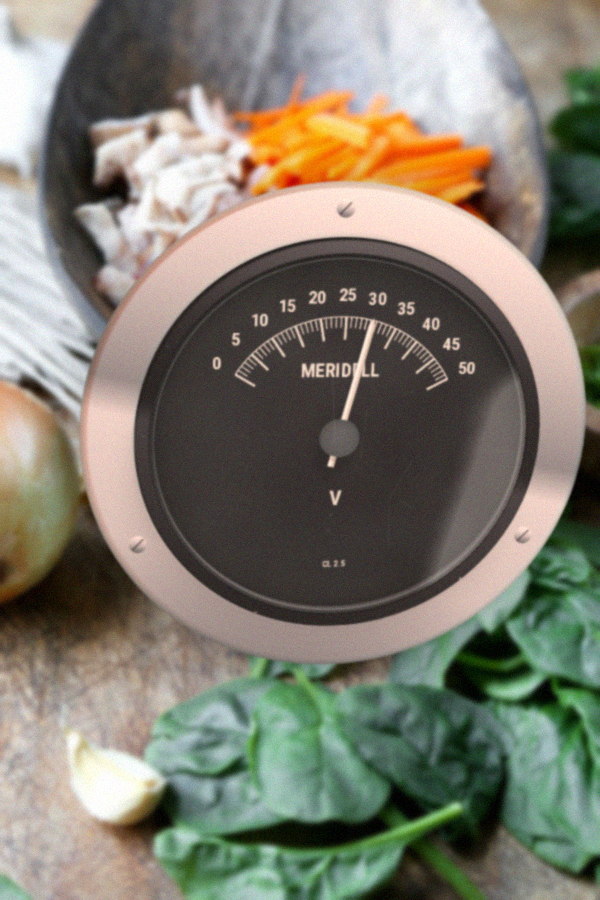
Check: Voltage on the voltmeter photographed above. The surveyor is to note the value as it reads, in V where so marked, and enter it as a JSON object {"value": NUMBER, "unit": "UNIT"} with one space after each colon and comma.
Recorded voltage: {"value": 30, "unit": "V"}
